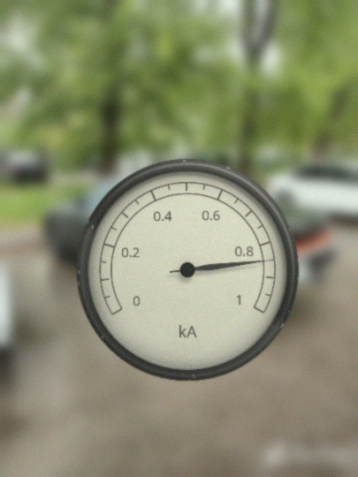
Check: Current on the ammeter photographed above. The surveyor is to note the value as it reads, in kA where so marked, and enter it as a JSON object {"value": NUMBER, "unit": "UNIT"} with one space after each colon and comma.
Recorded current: {"value": 0.85, "unit": "kA"}
